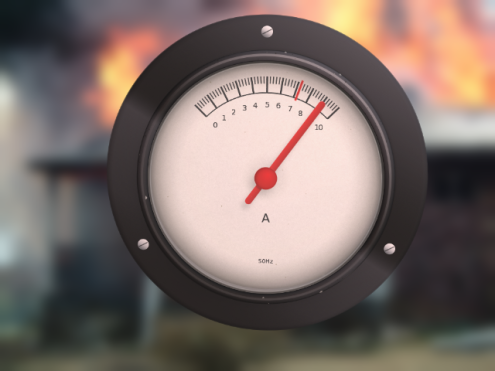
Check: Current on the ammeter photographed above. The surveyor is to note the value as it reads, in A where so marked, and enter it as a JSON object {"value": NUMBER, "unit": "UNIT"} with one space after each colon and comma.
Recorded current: {"value": 9, "unit": "A"}
